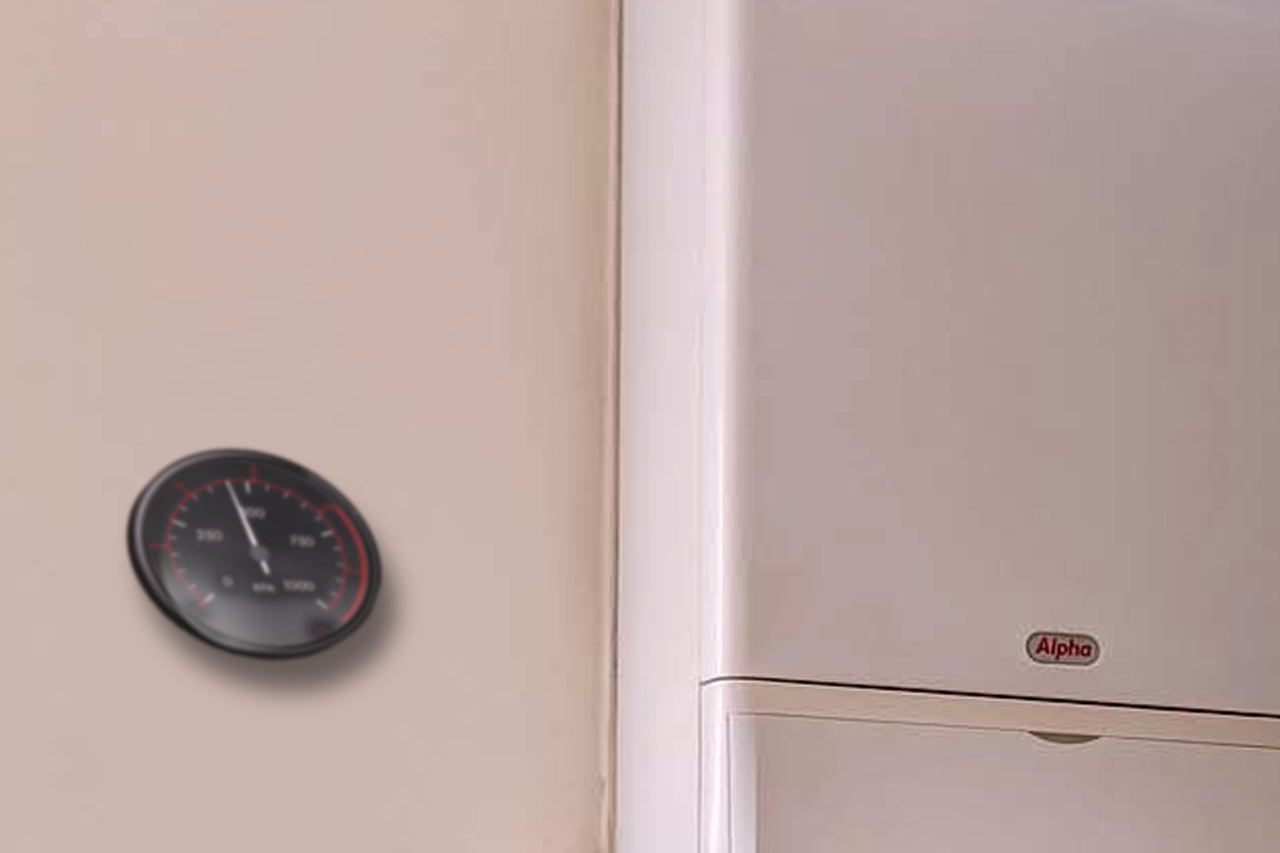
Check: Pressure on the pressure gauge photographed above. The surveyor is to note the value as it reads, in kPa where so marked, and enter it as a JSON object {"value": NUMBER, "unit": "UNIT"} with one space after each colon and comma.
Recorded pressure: {"value": 450, "unit": "kPa"}
